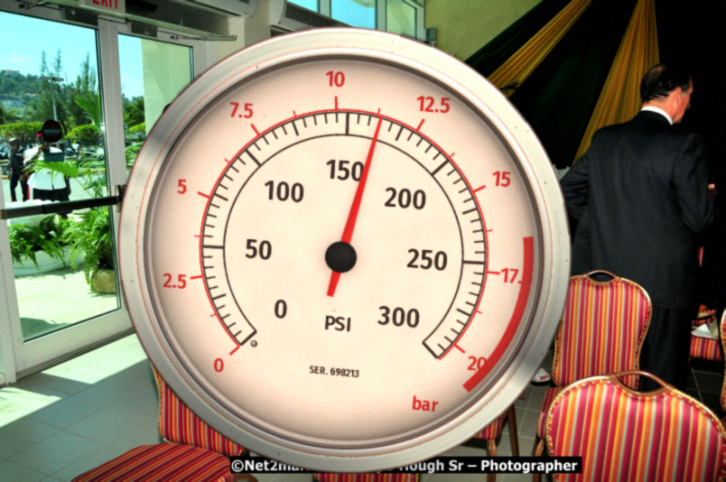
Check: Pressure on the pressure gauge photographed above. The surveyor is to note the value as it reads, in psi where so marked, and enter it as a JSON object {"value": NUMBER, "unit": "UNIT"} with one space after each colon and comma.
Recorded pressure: {"value": 165, "unit": "psi"}
